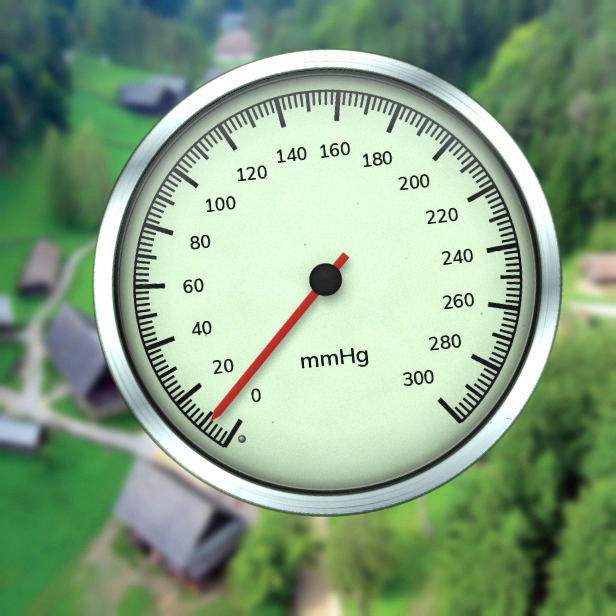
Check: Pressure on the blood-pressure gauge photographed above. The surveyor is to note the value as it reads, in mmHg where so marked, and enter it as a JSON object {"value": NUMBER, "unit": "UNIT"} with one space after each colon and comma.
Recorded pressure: {"value": 8, "unit": "mmHg"}
